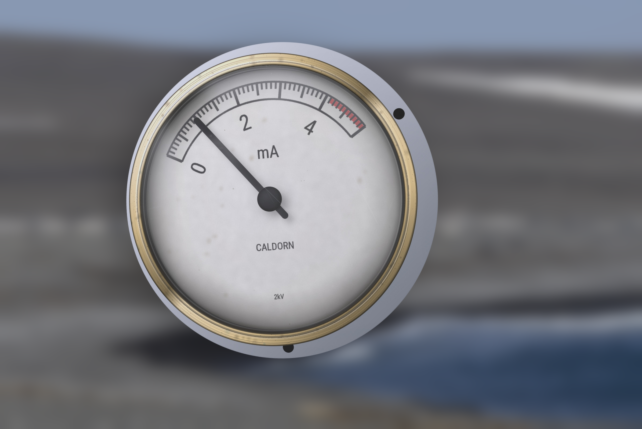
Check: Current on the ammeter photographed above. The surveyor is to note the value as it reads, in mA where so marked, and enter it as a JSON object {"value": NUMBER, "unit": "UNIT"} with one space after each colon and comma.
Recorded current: {"value": 1, "unit": "mA"}
